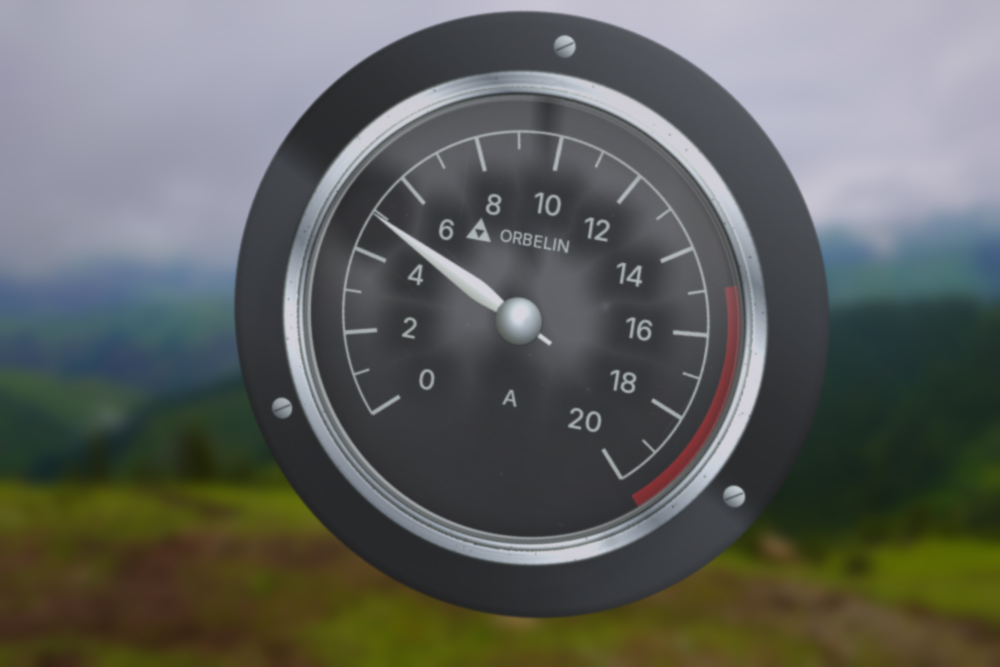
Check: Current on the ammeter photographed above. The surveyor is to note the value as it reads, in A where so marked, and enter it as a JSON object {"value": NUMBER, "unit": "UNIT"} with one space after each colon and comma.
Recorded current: {"value": 5, "unit": "A"}
